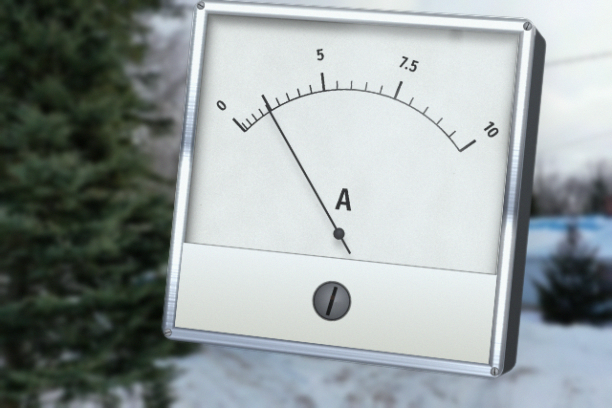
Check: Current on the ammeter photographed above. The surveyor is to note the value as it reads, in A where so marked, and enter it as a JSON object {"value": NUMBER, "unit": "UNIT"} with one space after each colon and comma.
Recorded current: {"value": 2.5, "unit": "A"}
